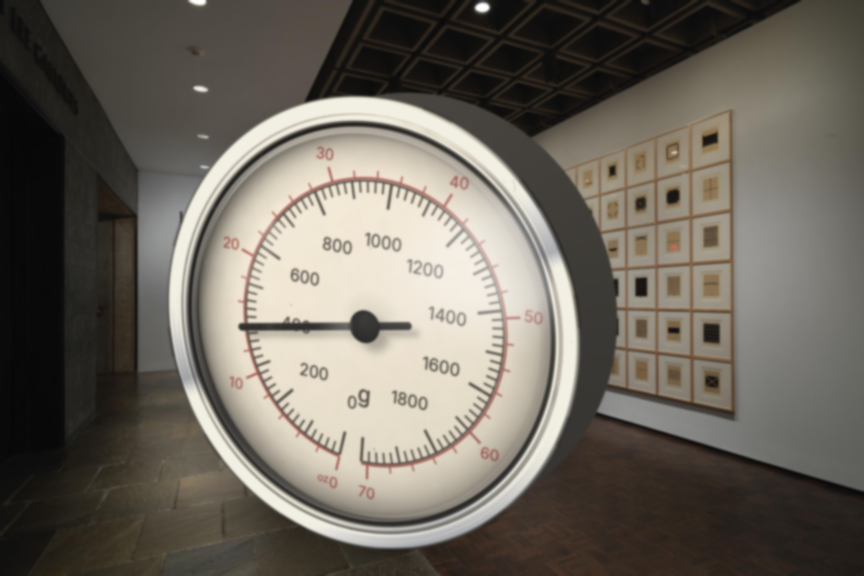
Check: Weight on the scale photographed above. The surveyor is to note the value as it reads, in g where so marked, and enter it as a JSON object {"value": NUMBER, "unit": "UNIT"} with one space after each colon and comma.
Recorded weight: {"value": 400, "unit": "g"}
